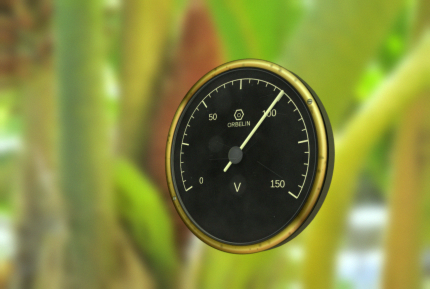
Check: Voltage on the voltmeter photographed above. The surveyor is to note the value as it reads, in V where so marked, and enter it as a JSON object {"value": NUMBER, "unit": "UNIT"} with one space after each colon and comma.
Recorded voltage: {"value": 100, "unit": "V"}
